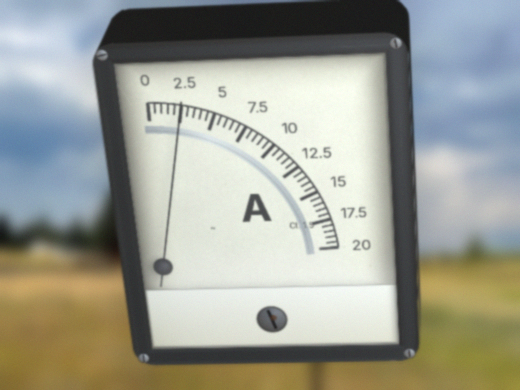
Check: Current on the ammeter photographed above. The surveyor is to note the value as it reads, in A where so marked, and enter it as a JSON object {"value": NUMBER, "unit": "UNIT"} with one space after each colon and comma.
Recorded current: {"value": 2.5, "unit": "A"}
